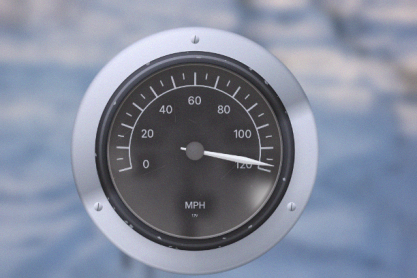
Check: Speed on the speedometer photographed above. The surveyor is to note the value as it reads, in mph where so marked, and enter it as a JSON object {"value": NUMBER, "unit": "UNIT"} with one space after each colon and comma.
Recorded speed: {"value": 117.5, "unit": "mph"}
